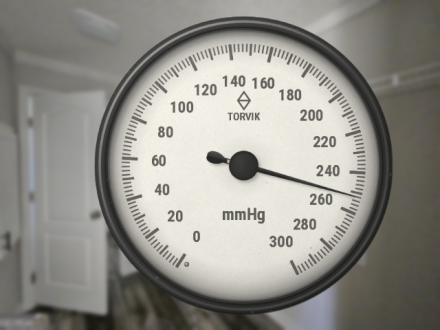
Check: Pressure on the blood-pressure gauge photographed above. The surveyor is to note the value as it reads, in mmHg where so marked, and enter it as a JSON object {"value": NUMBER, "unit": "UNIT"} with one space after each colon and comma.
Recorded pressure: {"value": 252, "unit": "mmHg"}
